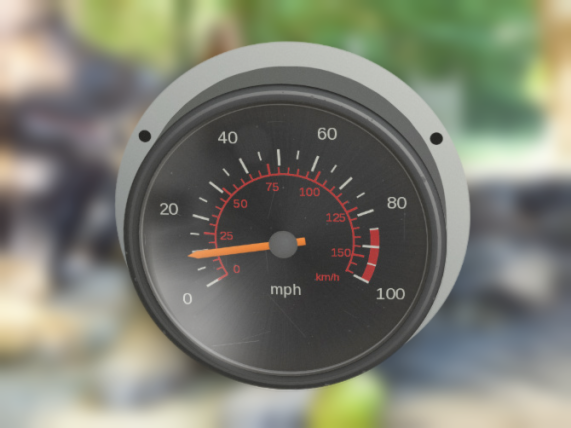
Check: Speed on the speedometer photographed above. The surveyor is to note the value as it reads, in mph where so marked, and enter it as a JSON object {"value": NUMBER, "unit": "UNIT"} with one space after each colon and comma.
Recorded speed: {"value": 10, "unit": "mph"}
